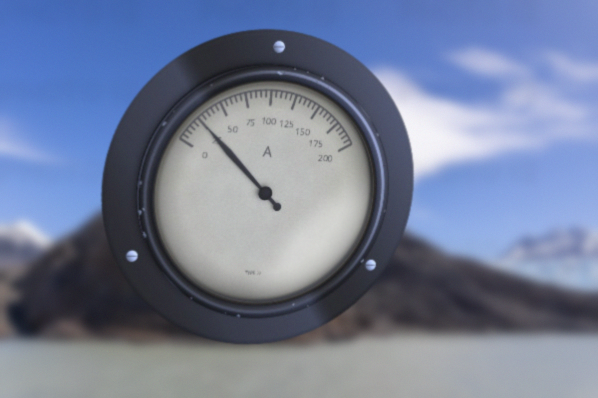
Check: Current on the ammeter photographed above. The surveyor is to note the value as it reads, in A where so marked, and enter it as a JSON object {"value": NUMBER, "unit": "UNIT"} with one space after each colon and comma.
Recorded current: {"value": 25, "unit": "A"}
